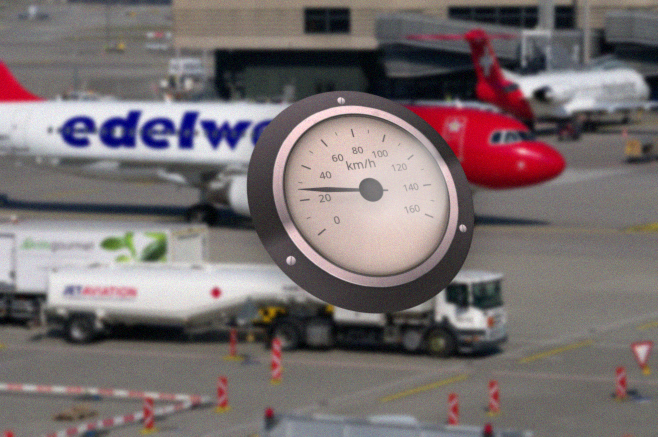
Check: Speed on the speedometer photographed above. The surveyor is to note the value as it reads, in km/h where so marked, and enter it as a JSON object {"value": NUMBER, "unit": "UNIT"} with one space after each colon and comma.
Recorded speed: {"value": 25, "unit": "km/h"}
